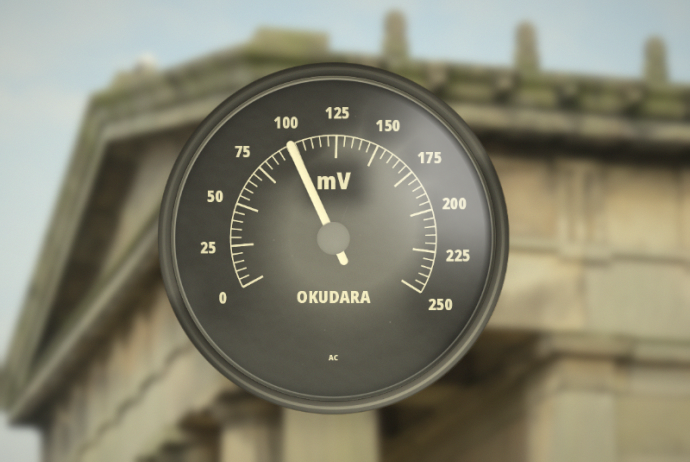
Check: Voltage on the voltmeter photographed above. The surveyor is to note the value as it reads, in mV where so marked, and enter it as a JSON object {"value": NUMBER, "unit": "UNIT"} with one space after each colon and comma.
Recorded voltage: {"value": 97.5, "unit": "mV"}
